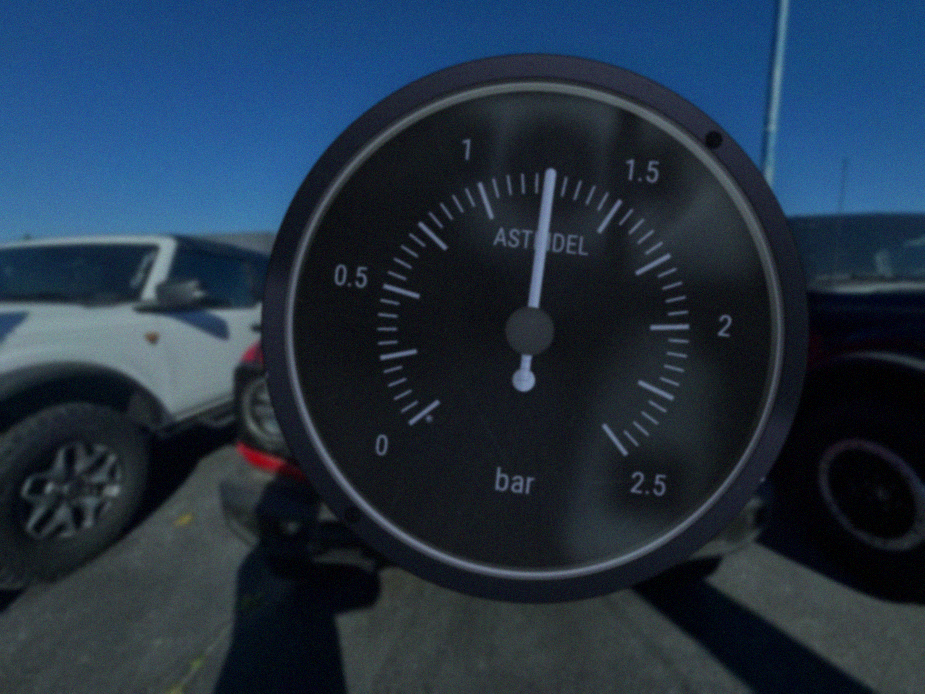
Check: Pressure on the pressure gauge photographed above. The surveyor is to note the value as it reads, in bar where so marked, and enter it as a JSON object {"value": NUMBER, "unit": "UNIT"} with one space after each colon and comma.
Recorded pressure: {"value": 1.25, "unit": "bar"}
